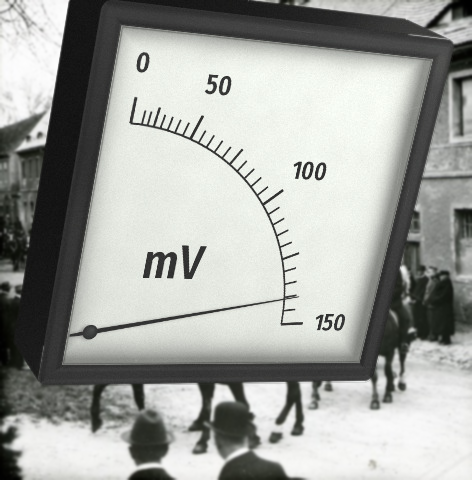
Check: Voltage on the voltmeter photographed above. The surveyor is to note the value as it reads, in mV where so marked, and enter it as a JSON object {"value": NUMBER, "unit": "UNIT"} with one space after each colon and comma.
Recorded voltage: {"value": 140, "unit": "mV"}
